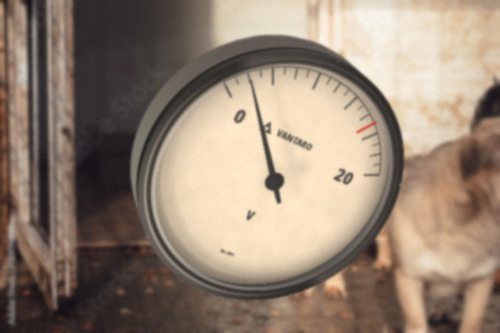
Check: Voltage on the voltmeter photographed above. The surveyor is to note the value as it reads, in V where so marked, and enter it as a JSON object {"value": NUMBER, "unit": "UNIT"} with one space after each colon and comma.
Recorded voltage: {"value": 2, "unit": "V"}
